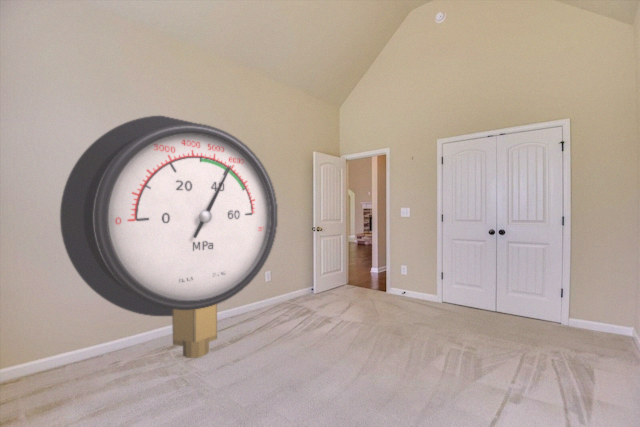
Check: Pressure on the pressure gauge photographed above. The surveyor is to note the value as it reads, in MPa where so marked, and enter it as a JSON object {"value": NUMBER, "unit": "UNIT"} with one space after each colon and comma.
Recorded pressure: {"value": 40, "unit": "MPa"}
